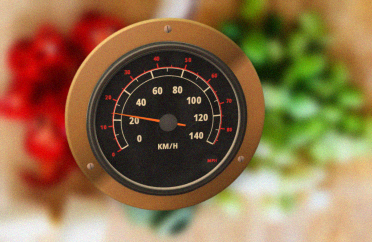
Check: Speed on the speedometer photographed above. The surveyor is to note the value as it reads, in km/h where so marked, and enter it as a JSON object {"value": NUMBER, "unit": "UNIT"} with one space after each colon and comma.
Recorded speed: {"value": 25, "unit": "km/h"}
